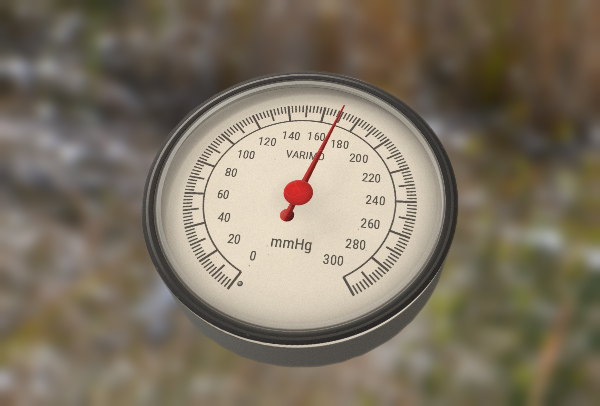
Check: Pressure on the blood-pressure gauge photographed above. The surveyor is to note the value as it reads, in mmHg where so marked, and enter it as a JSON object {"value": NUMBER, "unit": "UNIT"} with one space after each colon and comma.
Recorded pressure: {"value": 170, "unit": "mmHg"}
